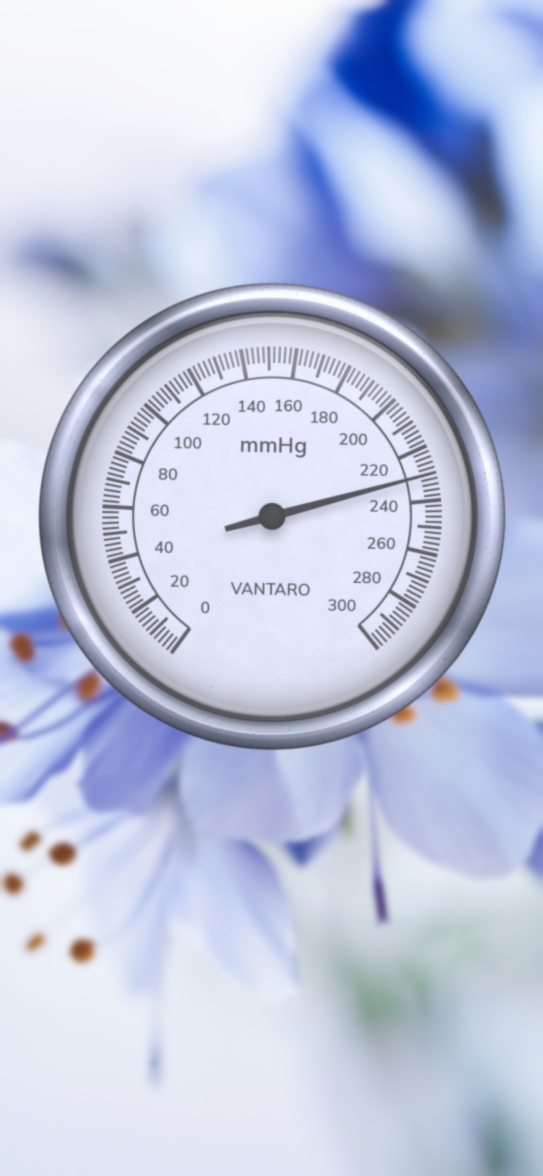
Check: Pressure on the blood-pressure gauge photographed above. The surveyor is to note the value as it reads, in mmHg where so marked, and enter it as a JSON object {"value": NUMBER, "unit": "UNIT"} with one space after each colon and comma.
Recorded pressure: {"value": 230, "unit": "mmHg"}
